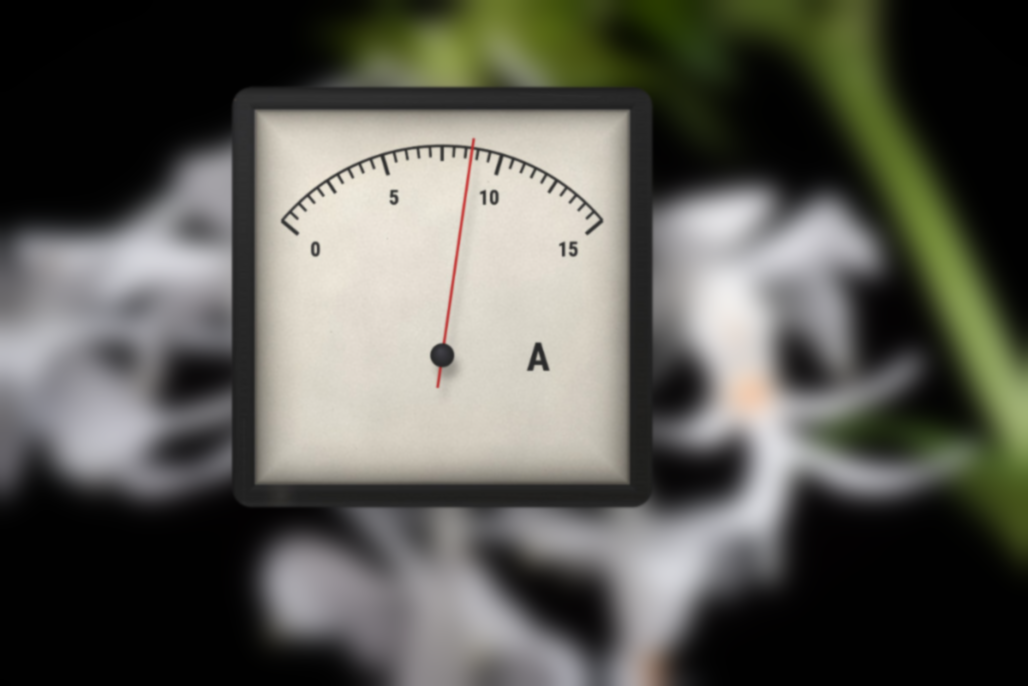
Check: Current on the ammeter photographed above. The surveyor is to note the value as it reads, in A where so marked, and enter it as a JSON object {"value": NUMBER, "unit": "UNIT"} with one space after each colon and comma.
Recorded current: {"value": 8.75, "unit": "A"}
